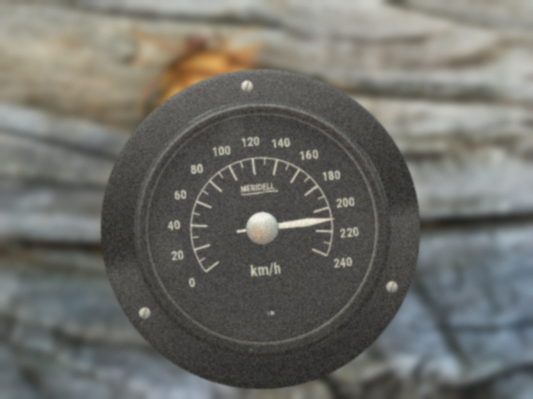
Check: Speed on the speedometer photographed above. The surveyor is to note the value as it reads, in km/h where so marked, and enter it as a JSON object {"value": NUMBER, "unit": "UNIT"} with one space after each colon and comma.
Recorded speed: {"value": 210, "unit": "km/h"}
